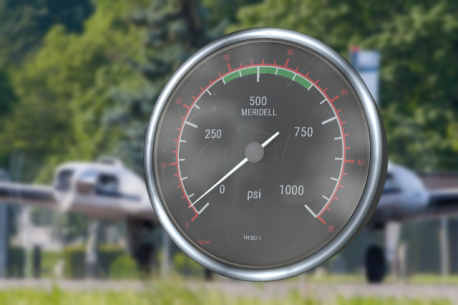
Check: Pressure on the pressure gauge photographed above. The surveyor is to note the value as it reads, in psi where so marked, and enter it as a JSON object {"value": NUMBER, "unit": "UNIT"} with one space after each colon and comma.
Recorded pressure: {"value": 25, "unit": "psi"}
